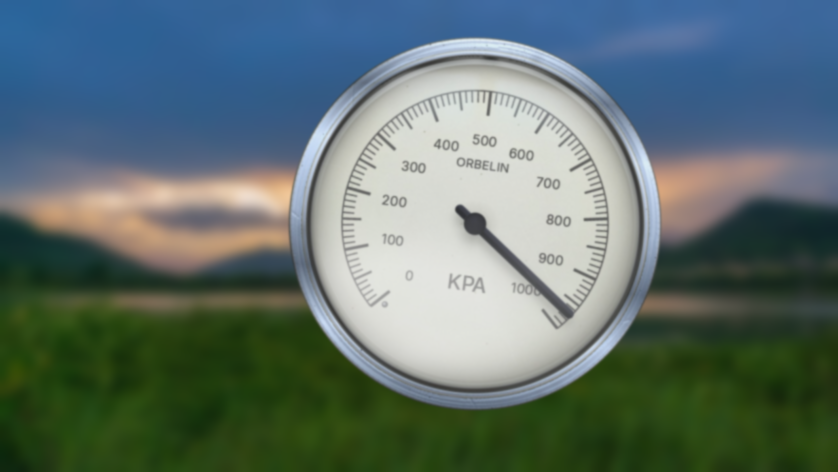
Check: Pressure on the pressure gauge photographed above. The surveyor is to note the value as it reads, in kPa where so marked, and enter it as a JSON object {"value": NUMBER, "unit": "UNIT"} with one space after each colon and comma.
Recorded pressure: {"value": 970, "unit": "kPa"}
